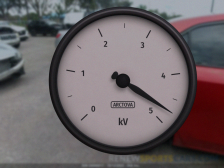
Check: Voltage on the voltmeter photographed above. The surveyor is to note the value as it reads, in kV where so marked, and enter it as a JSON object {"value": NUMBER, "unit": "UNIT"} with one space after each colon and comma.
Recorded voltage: {"value": 4.75, "unit": "kV"}
